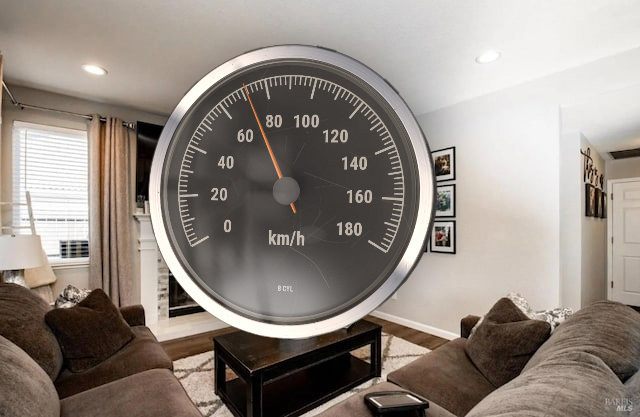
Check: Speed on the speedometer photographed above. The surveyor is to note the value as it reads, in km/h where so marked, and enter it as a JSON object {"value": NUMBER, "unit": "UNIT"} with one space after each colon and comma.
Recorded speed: {"value": 72, "unit": "km/h"}
